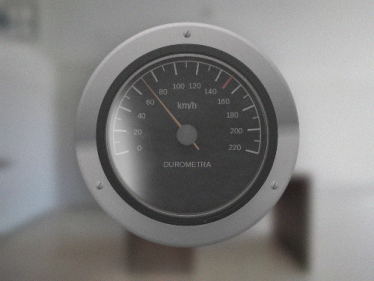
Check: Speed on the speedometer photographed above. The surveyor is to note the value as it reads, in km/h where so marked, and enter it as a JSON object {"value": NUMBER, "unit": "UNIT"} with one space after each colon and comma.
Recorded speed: {"value": 70, "unit": "km/h"}
